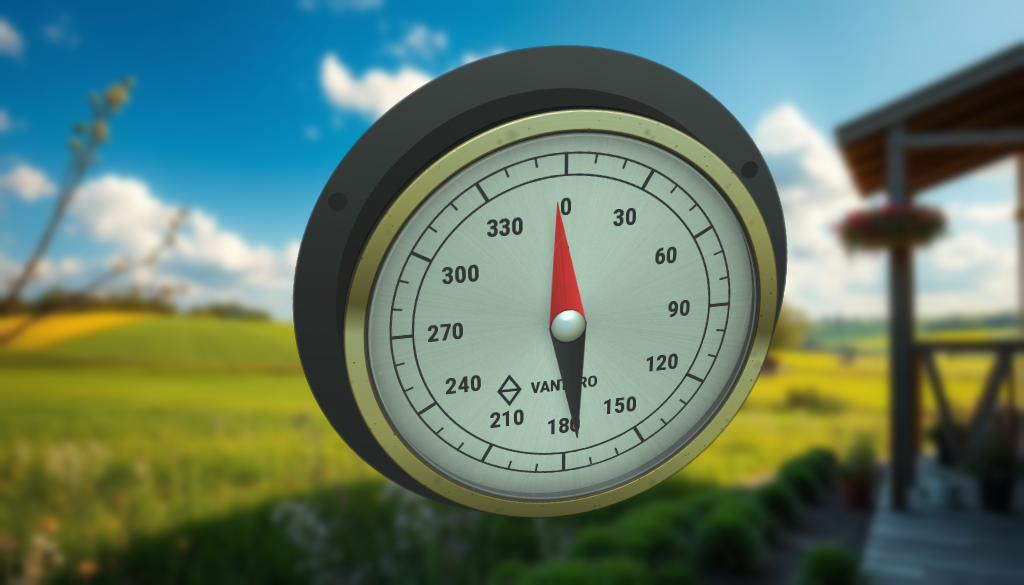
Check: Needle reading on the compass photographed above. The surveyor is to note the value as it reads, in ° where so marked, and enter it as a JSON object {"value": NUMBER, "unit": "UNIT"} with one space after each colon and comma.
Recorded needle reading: {"value": 355, "unit": "°"}
